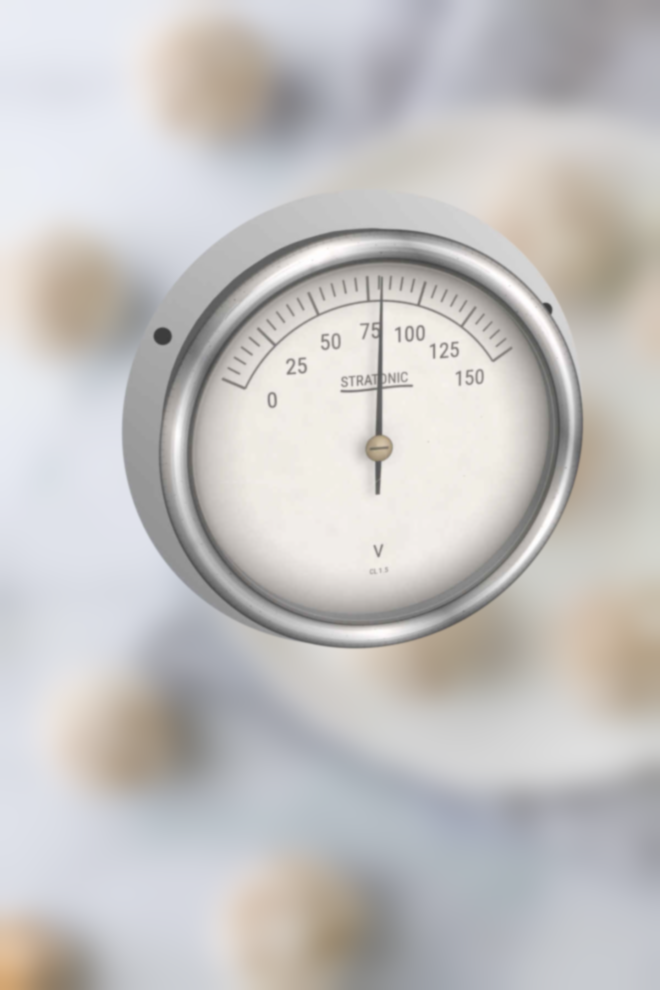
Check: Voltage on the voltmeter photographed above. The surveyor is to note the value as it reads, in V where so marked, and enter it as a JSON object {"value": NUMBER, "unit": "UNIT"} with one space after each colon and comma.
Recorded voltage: {"value": 80, "unit": "V"}
